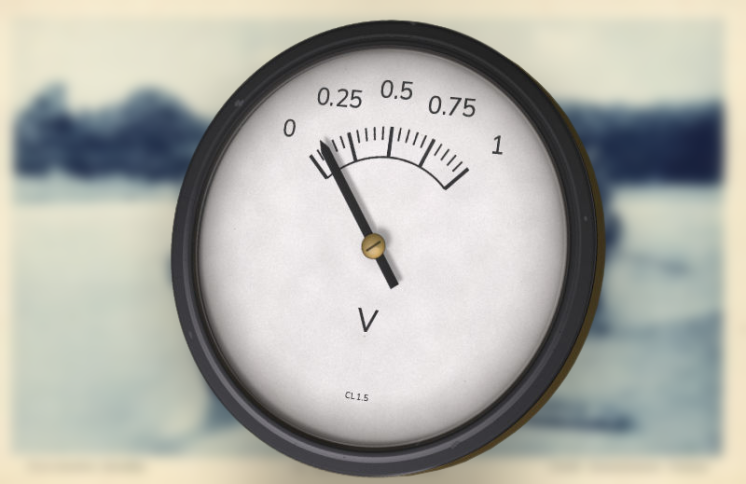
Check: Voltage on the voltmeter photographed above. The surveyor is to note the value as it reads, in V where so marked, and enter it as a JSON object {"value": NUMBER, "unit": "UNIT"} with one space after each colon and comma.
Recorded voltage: {"value": 0.1, "unit": "V"}
